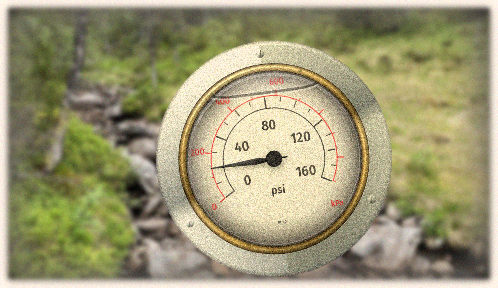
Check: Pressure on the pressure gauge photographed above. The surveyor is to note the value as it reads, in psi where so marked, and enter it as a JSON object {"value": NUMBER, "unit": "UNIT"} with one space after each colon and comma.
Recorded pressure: {"value": 20, "unit": "psi"}
